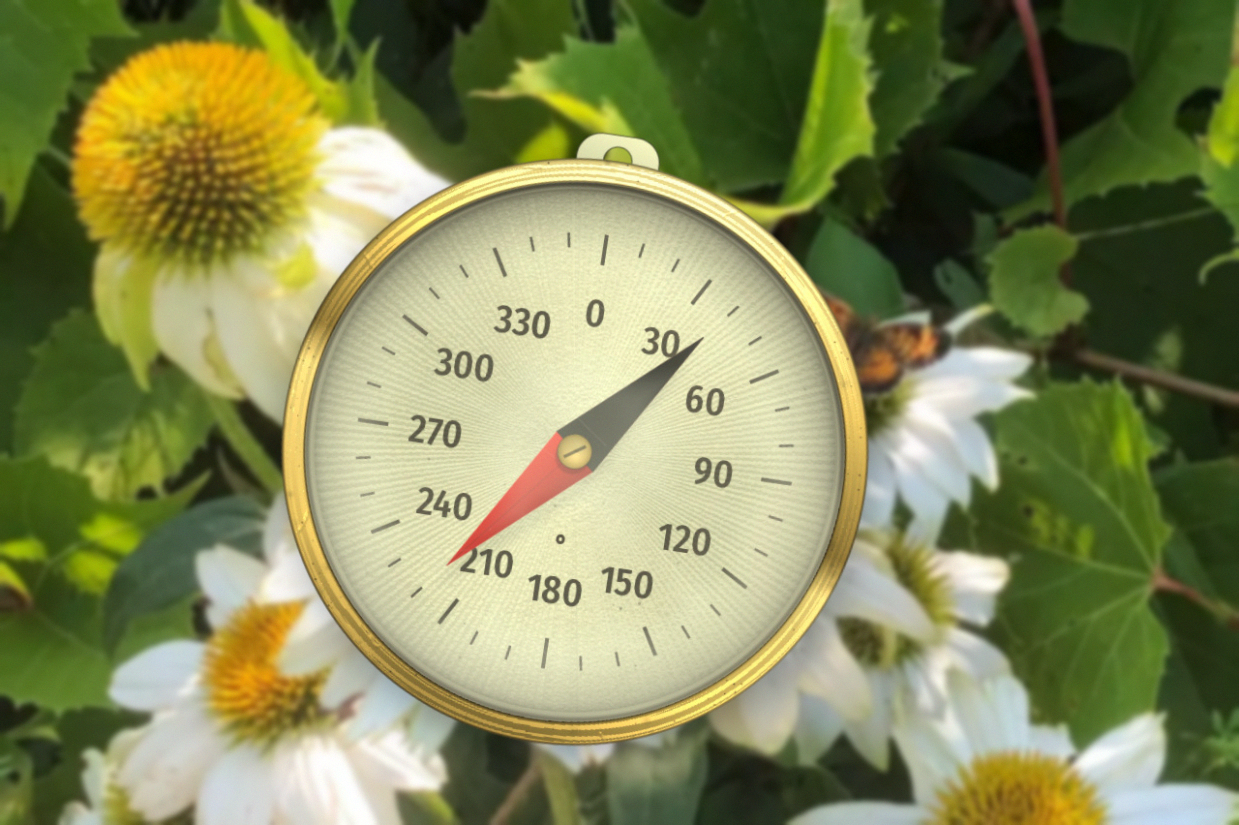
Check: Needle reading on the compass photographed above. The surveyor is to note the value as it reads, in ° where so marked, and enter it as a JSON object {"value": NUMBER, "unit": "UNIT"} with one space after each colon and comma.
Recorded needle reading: {"value": 220, "unit": "°"}
